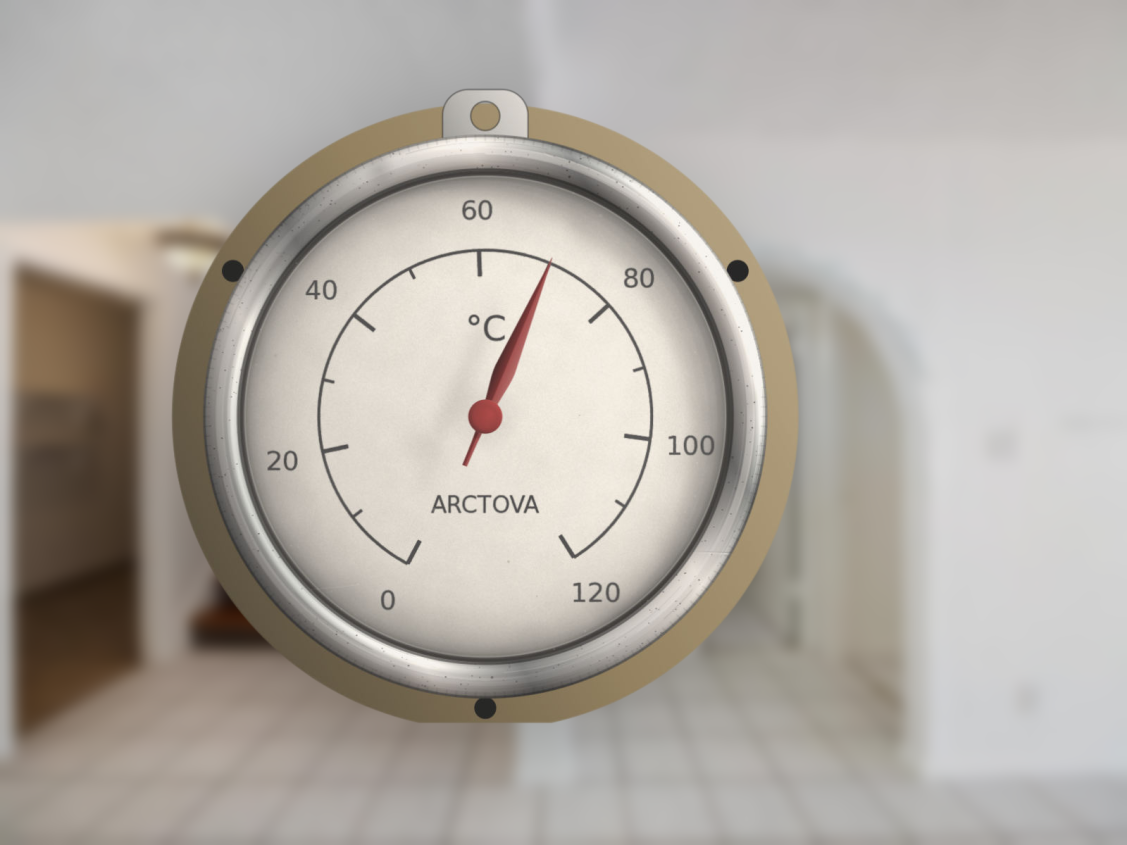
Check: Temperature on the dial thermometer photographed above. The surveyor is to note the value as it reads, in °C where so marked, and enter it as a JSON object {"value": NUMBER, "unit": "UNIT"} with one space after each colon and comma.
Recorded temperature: {"value": 70, "unit": "°C"}
